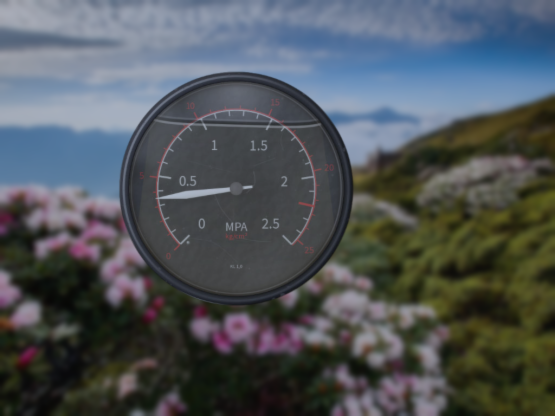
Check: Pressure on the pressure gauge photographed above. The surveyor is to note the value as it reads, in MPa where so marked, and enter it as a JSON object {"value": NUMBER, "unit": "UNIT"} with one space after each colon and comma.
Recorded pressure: {"value": 0.35, "unit": "MPa"}
